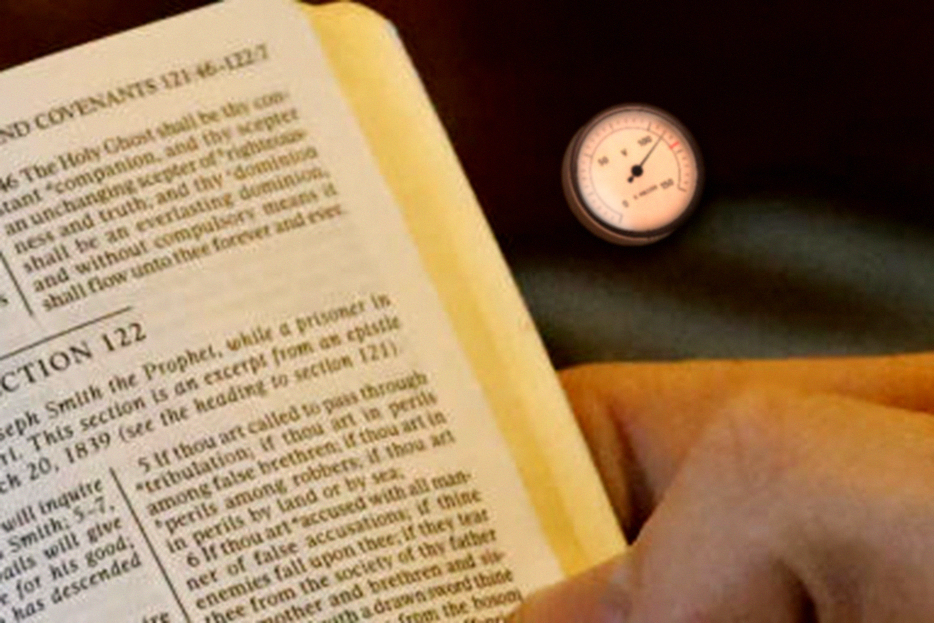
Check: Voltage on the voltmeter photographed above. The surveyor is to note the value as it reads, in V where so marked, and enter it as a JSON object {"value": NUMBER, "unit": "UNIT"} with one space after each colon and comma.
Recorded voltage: {"value": 110, "unit": "V"}
